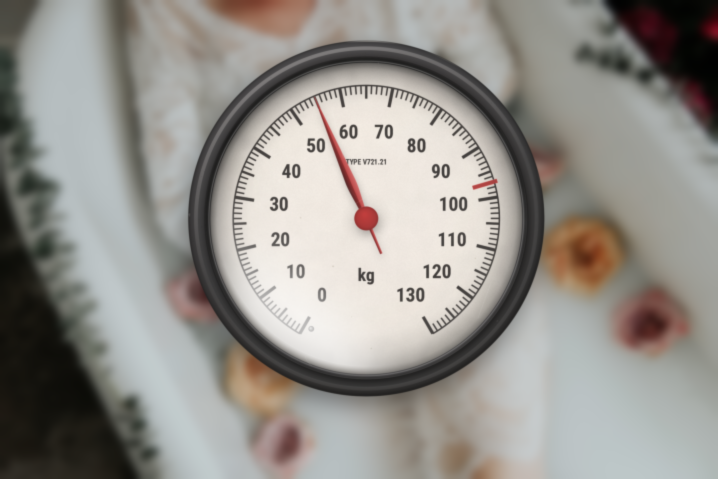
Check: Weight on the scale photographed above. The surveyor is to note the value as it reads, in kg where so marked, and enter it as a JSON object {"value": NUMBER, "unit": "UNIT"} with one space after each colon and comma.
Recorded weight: {"value": 55, "unit": "kg"}
